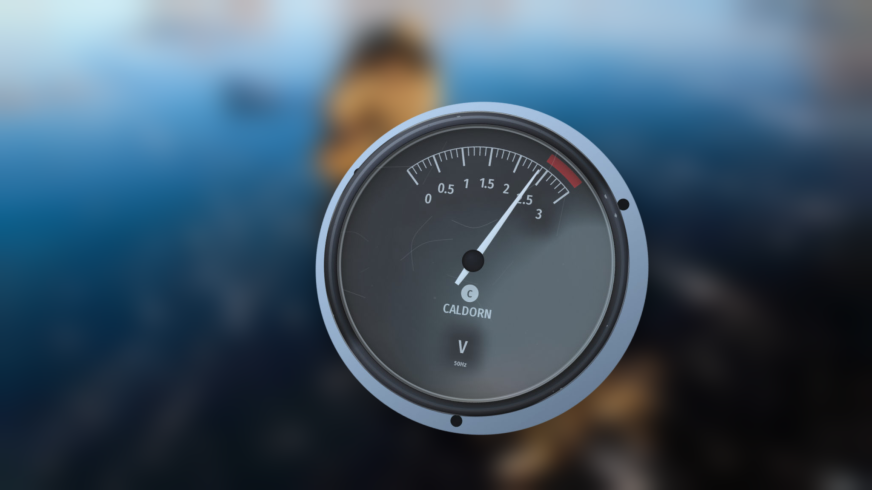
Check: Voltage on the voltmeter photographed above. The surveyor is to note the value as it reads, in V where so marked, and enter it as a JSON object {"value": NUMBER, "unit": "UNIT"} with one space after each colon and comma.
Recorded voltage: {"value": 2.4, "unit": "V"}
